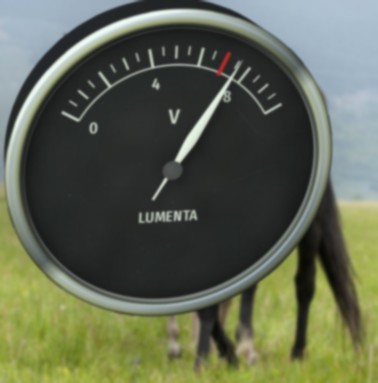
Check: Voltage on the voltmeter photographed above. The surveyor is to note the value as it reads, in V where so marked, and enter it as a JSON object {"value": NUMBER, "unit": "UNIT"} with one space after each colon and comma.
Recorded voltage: {"value": 7.5, "unit": "V"}
